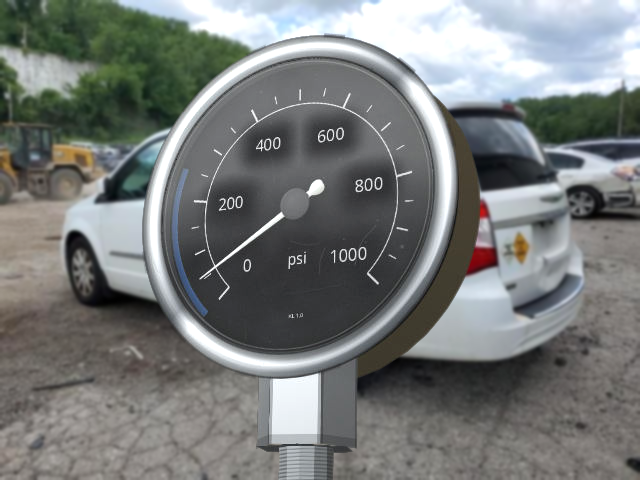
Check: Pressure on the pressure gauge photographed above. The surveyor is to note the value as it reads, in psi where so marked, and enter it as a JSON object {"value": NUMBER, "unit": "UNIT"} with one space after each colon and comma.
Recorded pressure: {"value": 50, "unit": "psi"}
